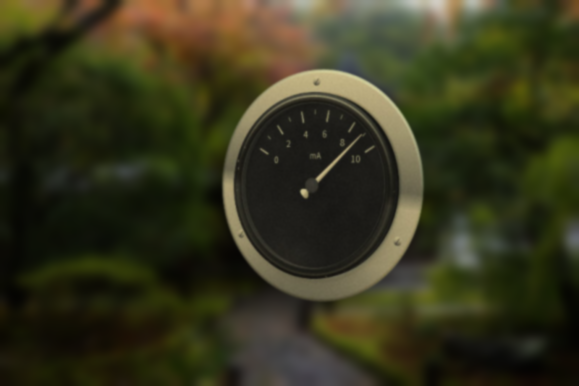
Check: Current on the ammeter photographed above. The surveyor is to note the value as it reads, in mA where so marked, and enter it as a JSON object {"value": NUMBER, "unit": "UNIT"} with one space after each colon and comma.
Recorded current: {"value": 9, "unit": "mA"}
